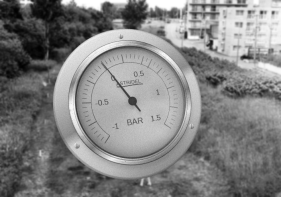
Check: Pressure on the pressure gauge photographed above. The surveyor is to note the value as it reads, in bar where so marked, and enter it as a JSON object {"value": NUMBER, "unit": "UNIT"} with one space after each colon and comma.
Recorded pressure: {"value": 0, "unit": "bar"}
